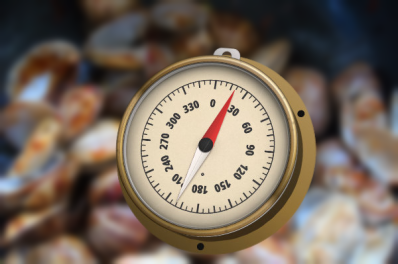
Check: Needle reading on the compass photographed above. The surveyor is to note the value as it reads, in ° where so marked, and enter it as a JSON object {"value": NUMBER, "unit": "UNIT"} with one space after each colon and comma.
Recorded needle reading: {"value": 20, "unit": "°"}
